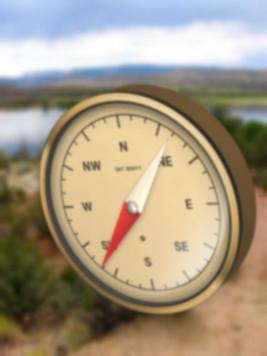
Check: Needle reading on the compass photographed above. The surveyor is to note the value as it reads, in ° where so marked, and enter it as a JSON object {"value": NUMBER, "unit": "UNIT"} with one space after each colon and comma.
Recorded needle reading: {"value": 220, "unit": "°"}
